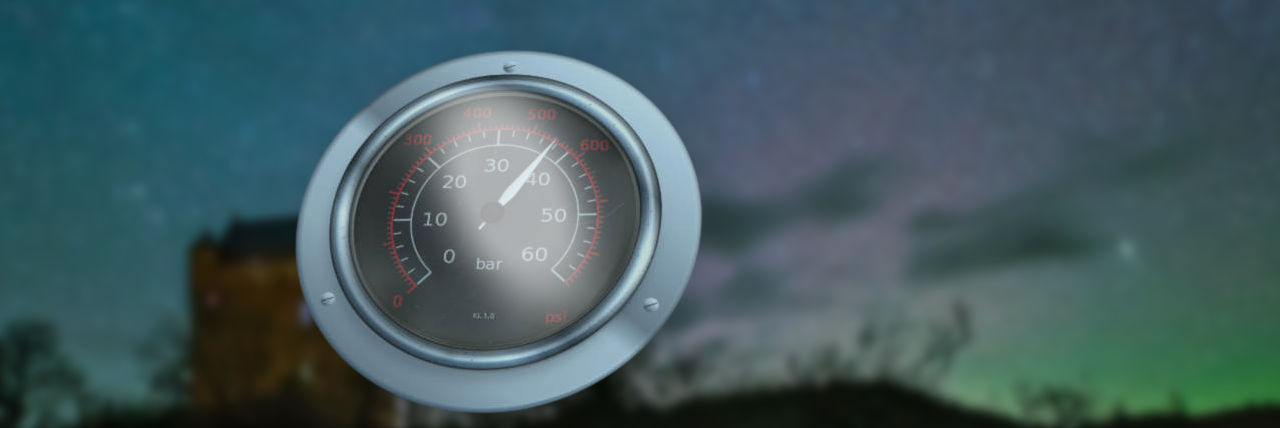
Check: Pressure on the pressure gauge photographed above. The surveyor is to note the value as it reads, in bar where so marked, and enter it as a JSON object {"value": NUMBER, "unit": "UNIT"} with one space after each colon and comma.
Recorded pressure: {"value": 38, "unit": "bar"}
